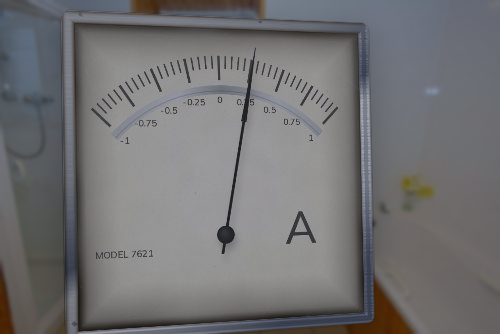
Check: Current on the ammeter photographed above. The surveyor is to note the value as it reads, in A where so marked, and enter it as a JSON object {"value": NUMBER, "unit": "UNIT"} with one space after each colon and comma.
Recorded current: {"value": 0.25, "unit": "A"}
